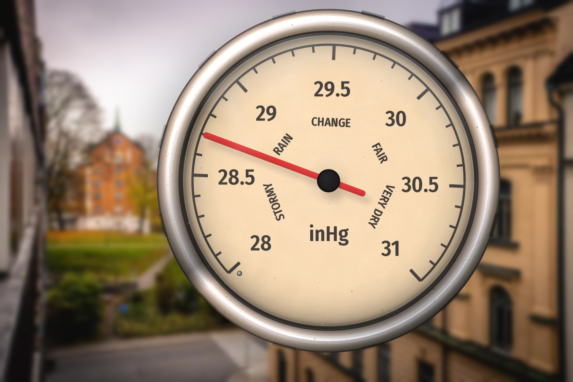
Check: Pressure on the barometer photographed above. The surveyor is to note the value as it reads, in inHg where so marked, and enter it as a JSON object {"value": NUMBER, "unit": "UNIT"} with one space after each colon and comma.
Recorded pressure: {"value": 28.7, "unit": "inHg"}
